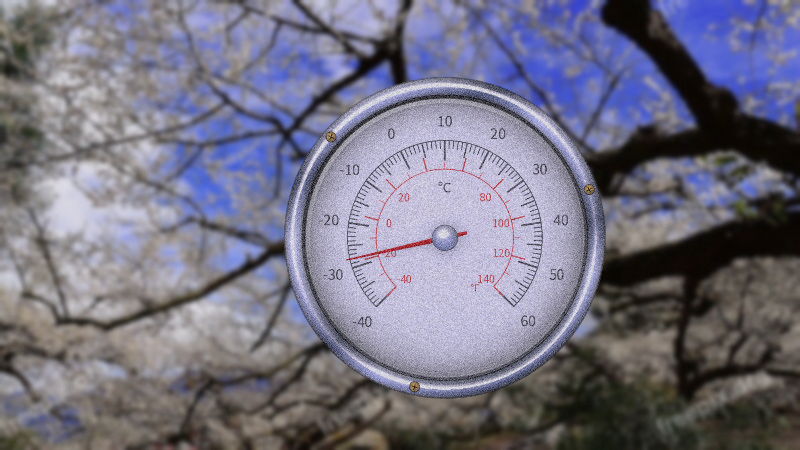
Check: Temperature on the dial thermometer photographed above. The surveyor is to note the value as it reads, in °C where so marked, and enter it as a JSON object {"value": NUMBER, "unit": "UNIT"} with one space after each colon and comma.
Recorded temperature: {"value": -28, "unit": "°C"}
